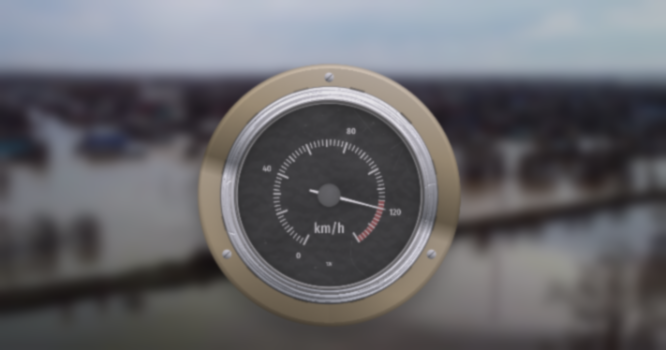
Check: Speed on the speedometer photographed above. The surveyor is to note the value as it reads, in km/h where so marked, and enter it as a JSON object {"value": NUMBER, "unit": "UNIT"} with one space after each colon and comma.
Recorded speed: {"value": 120, "unit": "km/h"}
